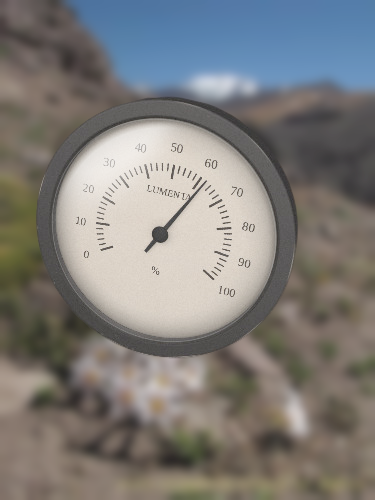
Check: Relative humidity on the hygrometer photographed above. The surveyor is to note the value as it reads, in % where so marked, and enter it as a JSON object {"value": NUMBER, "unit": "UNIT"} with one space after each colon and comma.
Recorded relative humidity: {"value": 62, "unit": "%"}
